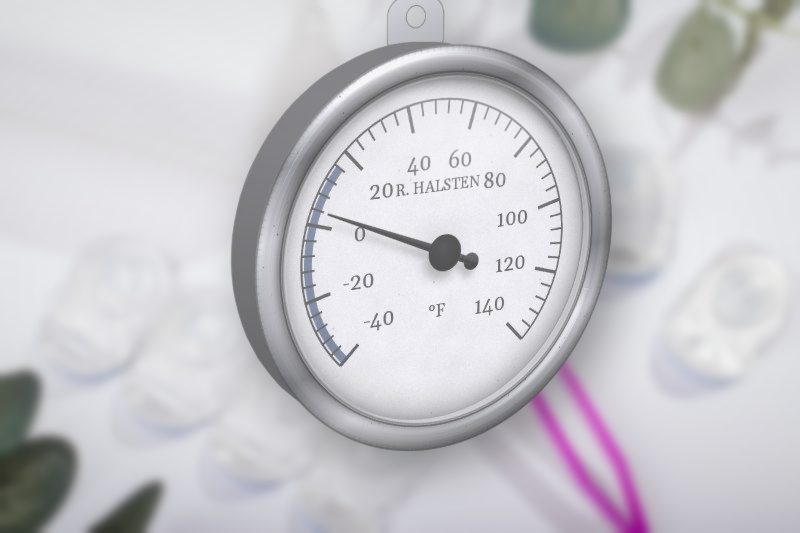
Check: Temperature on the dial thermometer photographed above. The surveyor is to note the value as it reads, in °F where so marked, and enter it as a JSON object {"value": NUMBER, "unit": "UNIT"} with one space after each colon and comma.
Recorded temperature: {"value": 4, "unit": "°F"}
